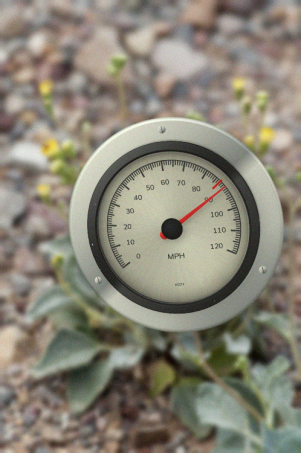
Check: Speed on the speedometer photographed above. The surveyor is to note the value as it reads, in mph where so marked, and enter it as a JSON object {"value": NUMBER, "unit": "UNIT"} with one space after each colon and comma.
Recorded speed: {"value": 90, "unit": "mph"}
